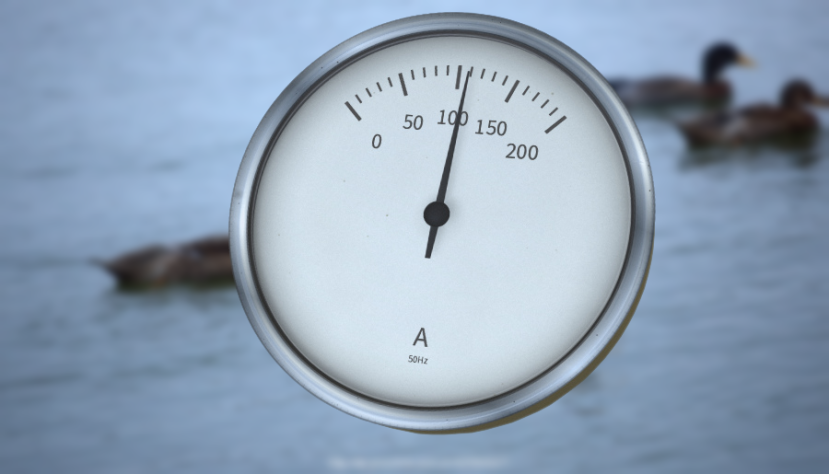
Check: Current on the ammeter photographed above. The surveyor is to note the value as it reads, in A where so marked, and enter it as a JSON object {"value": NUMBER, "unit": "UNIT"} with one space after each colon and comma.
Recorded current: {"value": 110, "unit": "A"}
